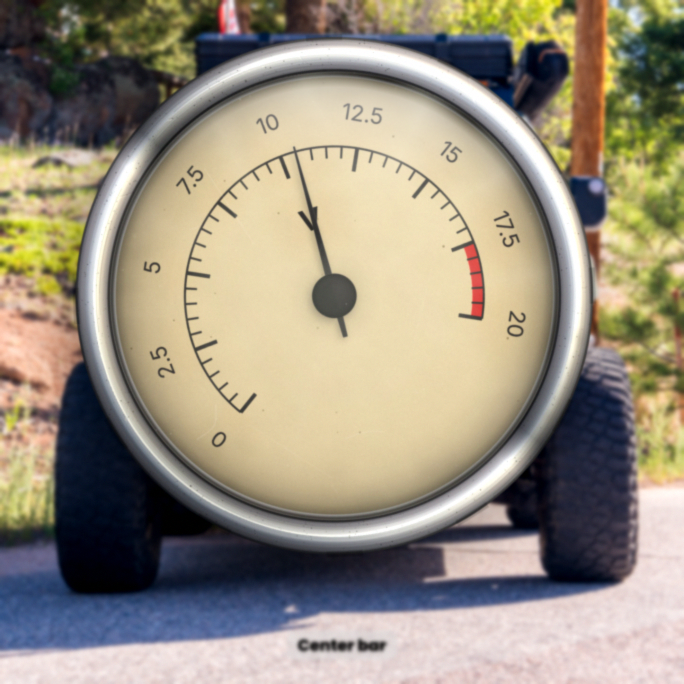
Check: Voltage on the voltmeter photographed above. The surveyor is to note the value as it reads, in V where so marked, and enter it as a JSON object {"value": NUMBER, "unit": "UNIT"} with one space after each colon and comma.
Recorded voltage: {"value": 10.5, "unit": "V"}
